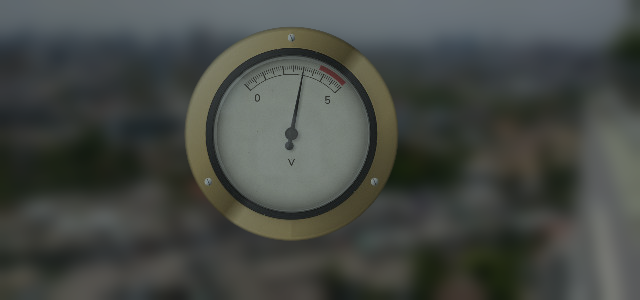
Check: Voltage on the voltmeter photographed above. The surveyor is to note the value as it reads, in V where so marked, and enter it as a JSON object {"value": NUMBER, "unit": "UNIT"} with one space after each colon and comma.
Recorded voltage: {"value": 3, "unit": "V"}
